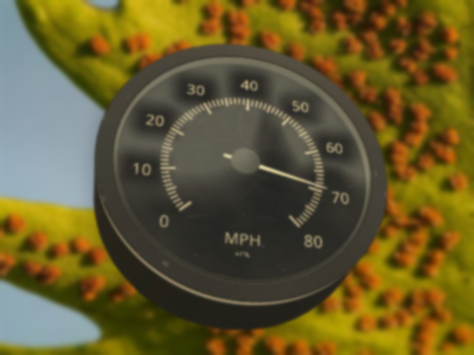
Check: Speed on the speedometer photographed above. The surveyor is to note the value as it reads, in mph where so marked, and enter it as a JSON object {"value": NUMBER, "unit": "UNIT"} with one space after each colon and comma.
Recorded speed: {"value": 70, "unit": "mph"}
